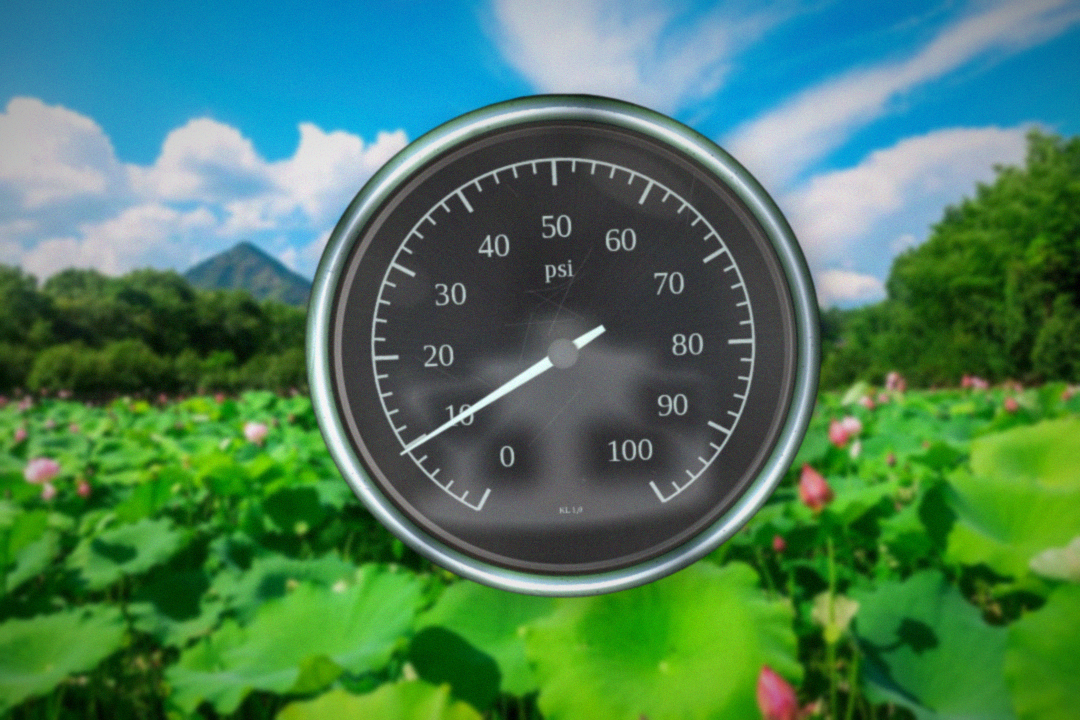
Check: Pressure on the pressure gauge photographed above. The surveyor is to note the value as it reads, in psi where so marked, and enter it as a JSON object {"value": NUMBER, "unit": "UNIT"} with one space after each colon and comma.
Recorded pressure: {"value": 10, "unit": "psi"}
